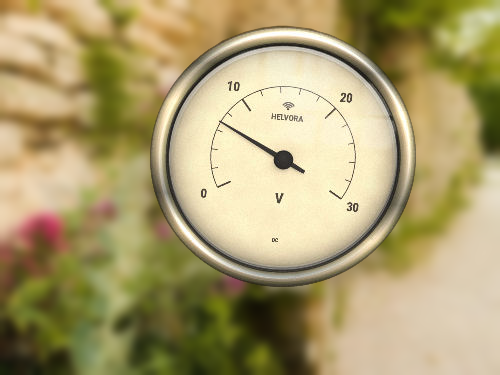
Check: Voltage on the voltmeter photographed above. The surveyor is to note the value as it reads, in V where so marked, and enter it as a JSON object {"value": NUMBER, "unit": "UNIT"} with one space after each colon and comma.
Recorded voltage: {"value": 7, "unit": "V"}
